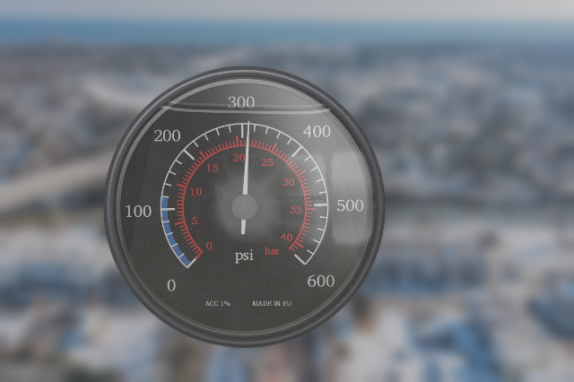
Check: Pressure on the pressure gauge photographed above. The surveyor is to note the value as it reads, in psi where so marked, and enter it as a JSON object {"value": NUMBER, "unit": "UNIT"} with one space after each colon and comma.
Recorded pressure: {"value": 310, "unit": "psi"}
